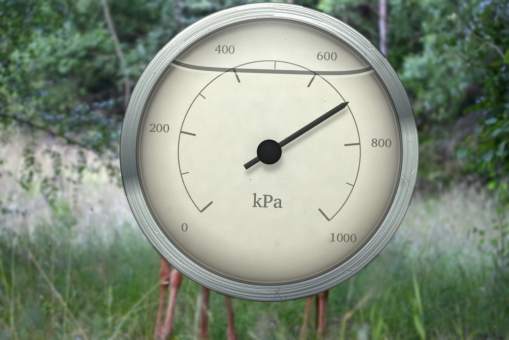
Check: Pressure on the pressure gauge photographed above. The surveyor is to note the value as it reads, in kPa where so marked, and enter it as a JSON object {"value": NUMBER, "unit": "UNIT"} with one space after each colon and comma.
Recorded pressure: {"value": 700, "unit": "kPa"}
